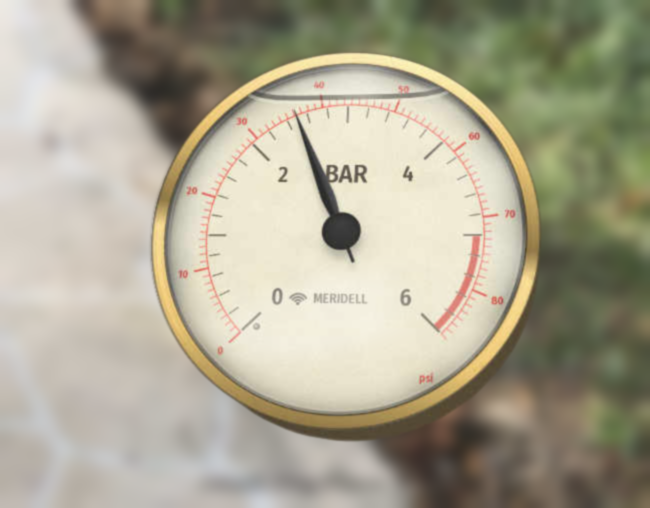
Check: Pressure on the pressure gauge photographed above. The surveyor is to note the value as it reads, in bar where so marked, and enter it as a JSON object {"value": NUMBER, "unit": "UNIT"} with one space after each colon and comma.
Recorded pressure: {"value": 2.5, "unit": "bar"}
